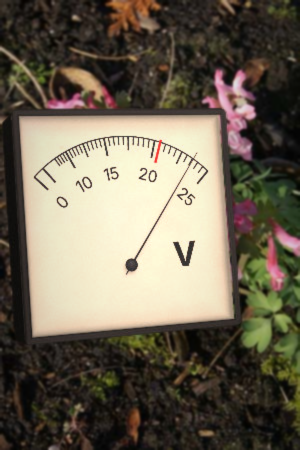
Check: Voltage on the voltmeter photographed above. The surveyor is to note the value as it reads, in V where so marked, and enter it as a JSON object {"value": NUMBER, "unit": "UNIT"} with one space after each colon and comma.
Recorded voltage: {"value": 23.5, "unit": "V"}
